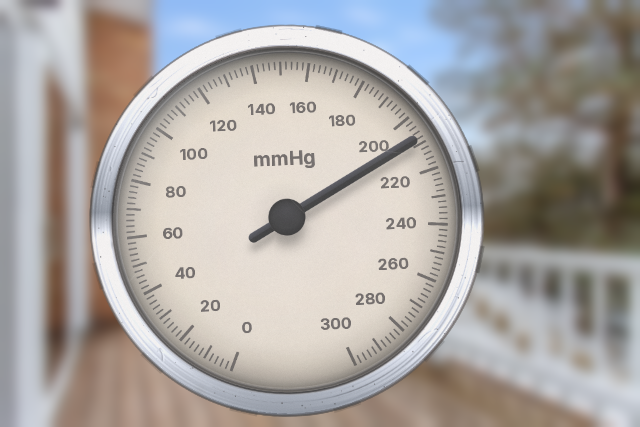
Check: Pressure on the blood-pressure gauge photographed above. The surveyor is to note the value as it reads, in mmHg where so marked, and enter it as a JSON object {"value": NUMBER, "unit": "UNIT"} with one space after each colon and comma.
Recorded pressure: {"value": 208, "unit": "mmHg"}
